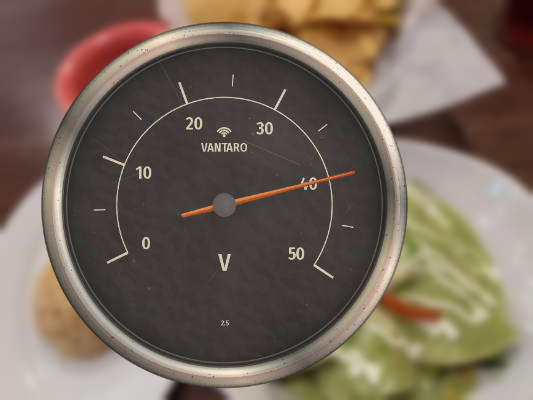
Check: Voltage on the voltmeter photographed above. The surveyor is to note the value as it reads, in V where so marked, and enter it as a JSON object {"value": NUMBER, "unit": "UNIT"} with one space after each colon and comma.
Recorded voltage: {"value": 40, "unit": "V"}
